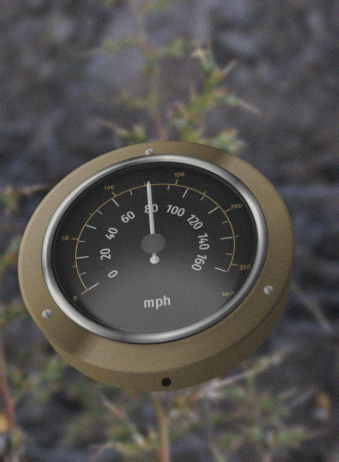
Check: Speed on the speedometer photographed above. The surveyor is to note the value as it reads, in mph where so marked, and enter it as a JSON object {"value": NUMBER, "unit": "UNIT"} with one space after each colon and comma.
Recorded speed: {"value": 80, "unit": "mph"}
